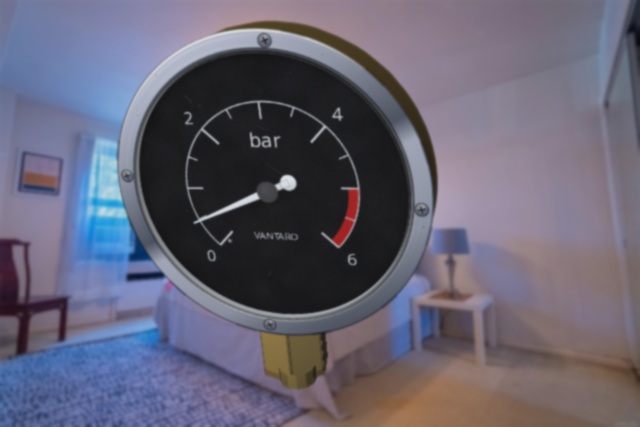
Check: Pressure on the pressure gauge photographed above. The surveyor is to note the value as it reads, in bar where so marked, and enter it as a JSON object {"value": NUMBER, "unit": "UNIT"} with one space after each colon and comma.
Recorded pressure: {"value": 0.5, "unit": "bar"}
